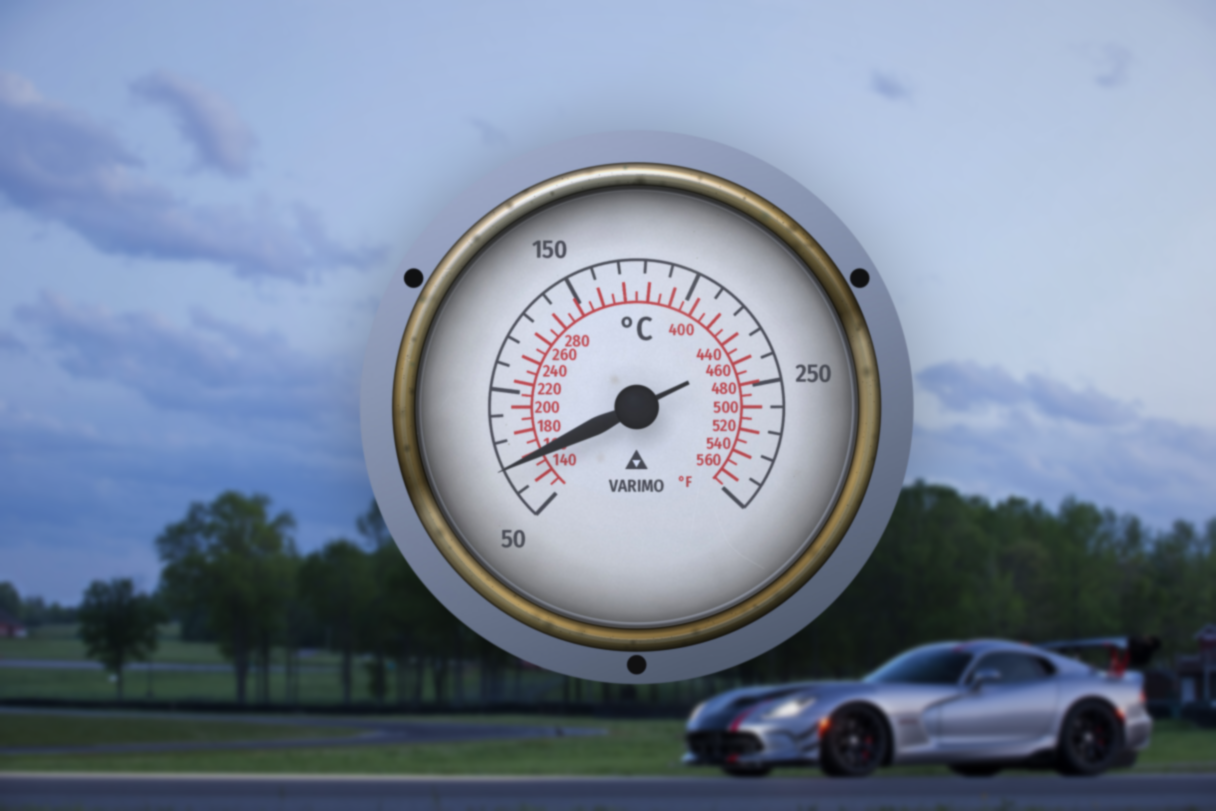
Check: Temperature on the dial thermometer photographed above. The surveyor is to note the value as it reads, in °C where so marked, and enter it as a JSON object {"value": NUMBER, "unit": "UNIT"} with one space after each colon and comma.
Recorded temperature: {"value": 70, "unit": "°C"}
